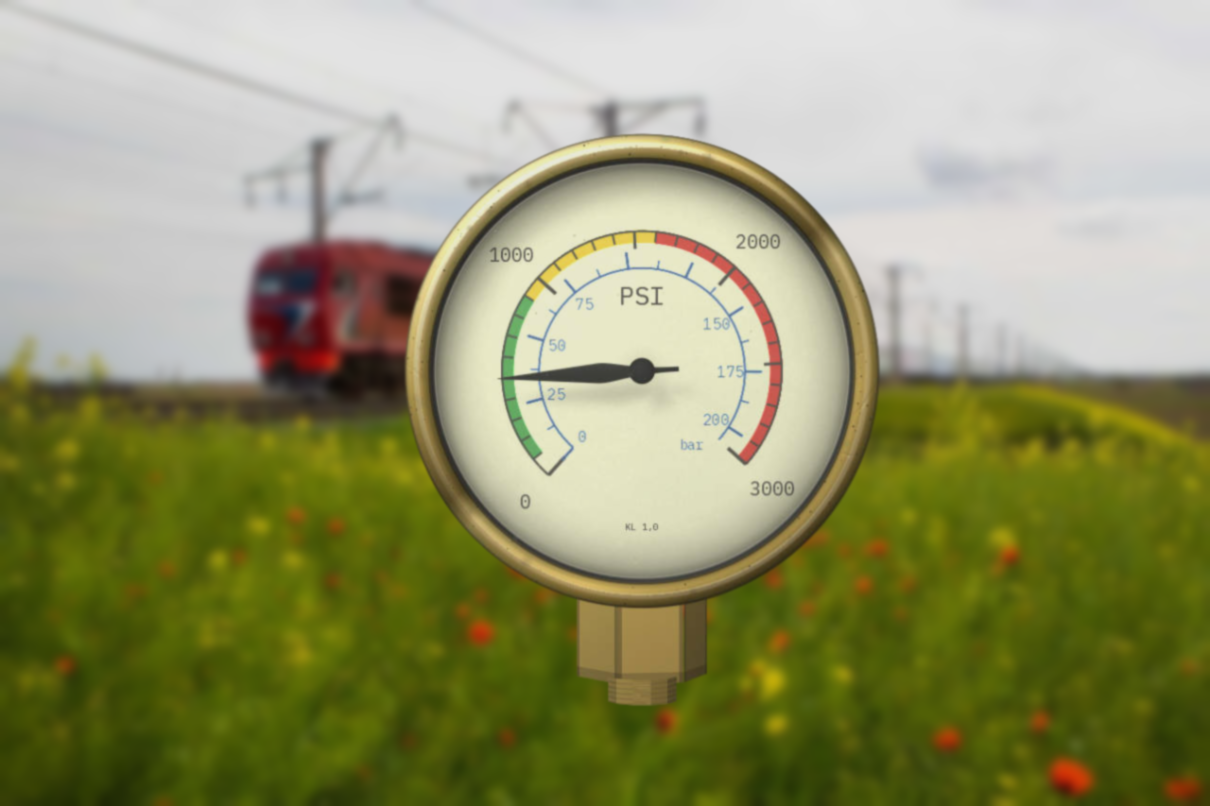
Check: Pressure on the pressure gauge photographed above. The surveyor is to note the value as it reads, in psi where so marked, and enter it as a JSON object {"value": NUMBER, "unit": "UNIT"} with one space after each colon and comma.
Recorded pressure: {"value": 500, "unit": "psi"}
